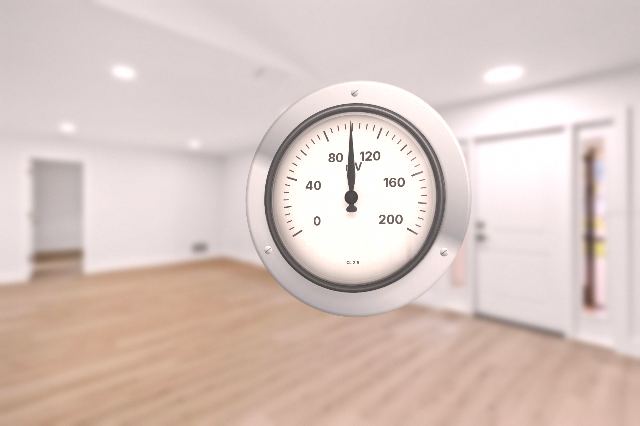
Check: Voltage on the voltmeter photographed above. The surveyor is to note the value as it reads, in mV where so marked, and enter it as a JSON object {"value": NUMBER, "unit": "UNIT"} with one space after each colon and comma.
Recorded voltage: {"value": 100, "unit": "mV"}
